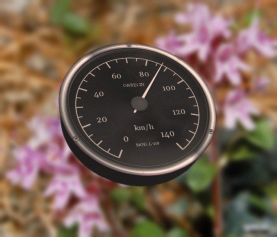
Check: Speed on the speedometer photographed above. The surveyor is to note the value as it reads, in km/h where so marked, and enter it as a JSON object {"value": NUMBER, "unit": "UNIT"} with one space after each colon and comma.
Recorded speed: {"value": 87.5, "unit": "km/h"}
